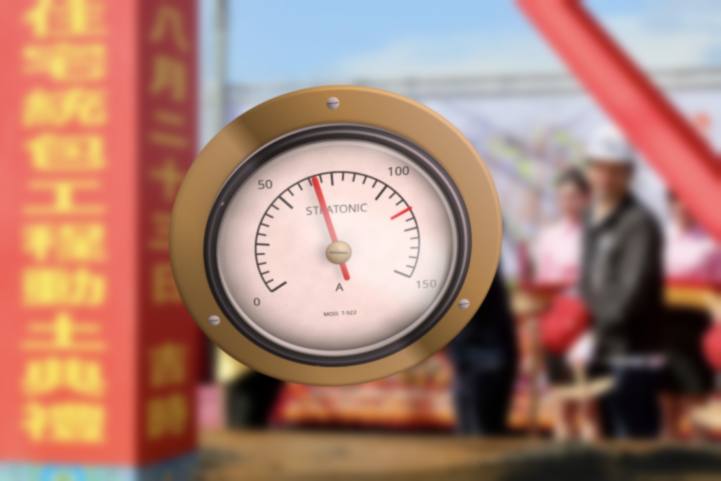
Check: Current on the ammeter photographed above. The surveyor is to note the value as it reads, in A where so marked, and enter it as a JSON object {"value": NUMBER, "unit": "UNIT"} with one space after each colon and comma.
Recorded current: {"value": 67.5, "unit": "A"}
